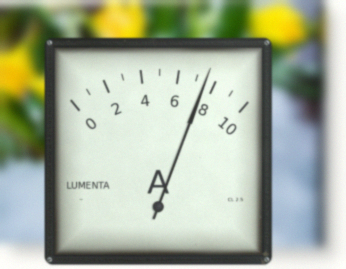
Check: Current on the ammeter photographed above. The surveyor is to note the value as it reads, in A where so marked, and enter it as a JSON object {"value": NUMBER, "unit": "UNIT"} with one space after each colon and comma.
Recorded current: {"value": 7.5, "unit": "A"}
